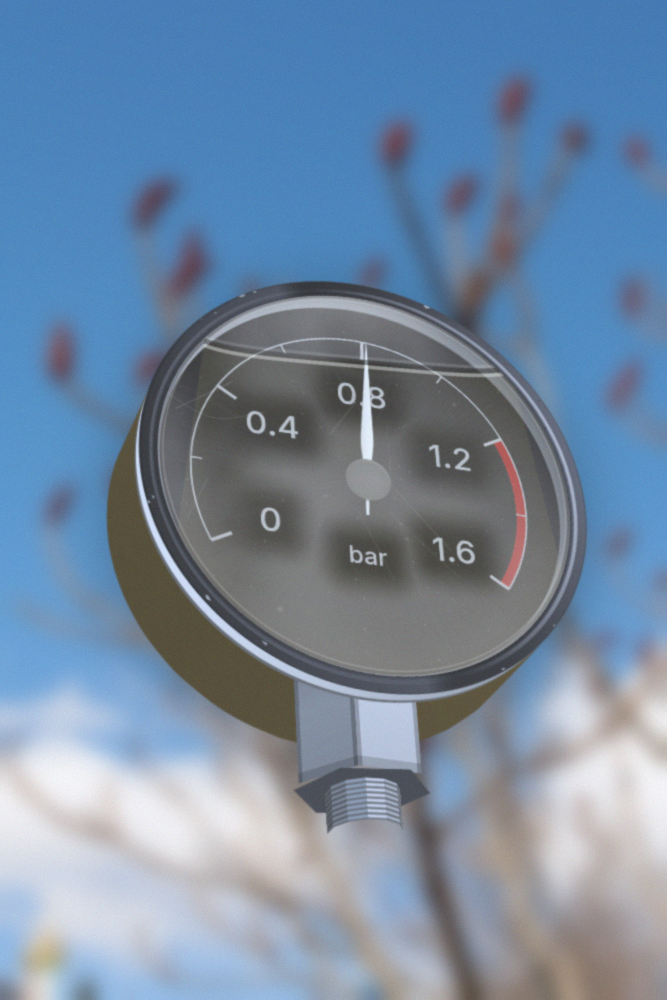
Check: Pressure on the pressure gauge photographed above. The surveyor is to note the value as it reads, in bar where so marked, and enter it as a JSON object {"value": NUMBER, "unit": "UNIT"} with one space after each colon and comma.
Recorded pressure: {"value": 0.8, "unit": "bar"}
